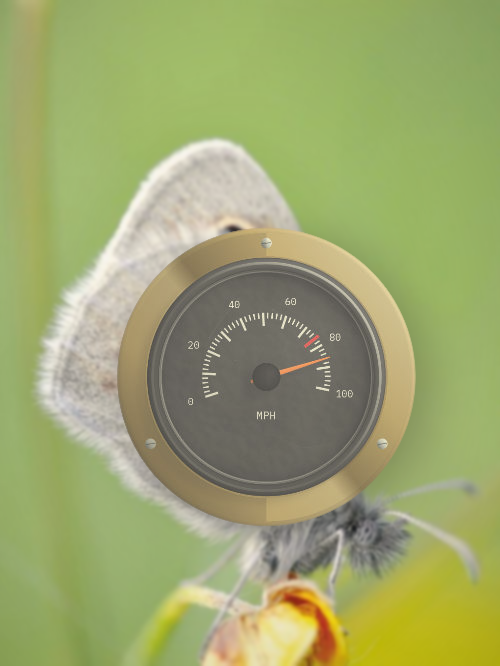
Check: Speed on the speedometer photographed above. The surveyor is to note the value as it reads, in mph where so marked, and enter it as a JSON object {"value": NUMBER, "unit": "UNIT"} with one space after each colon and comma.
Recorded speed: {"value": 86, "unit": "mph"}
